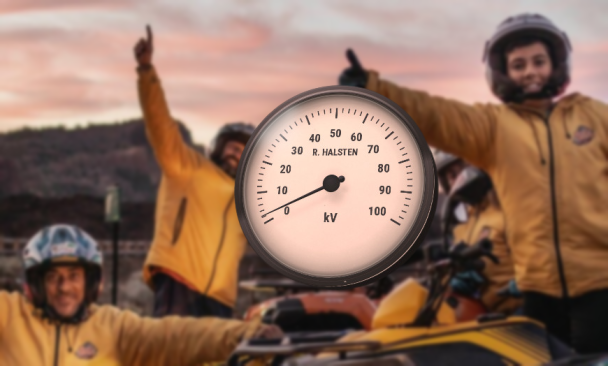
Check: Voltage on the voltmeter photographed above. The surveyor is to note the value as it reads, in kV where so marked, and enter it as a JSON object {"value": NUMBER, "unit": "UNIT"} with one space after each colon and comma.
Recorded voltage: {"value": 2, "unit": "kV"}
